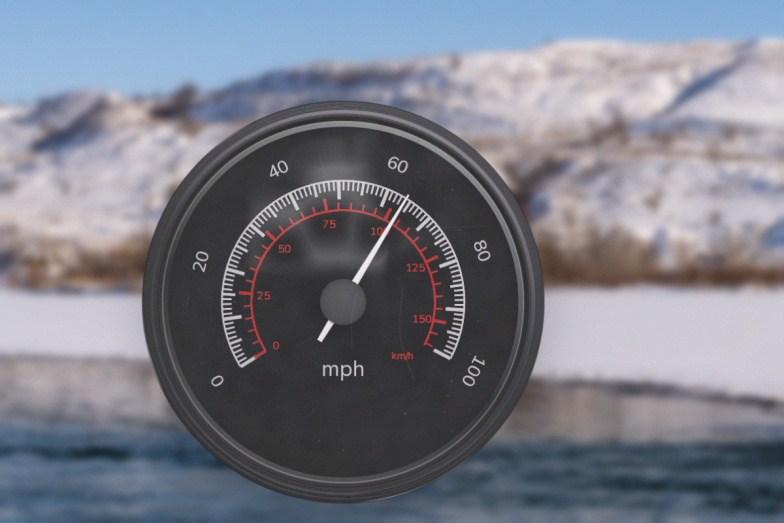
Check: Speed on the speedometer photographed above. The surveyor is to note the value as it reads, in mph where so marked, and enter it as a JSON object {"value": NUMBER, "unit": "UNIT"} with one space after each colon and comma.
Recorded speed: {"value": 64, "unit": "mph"}
